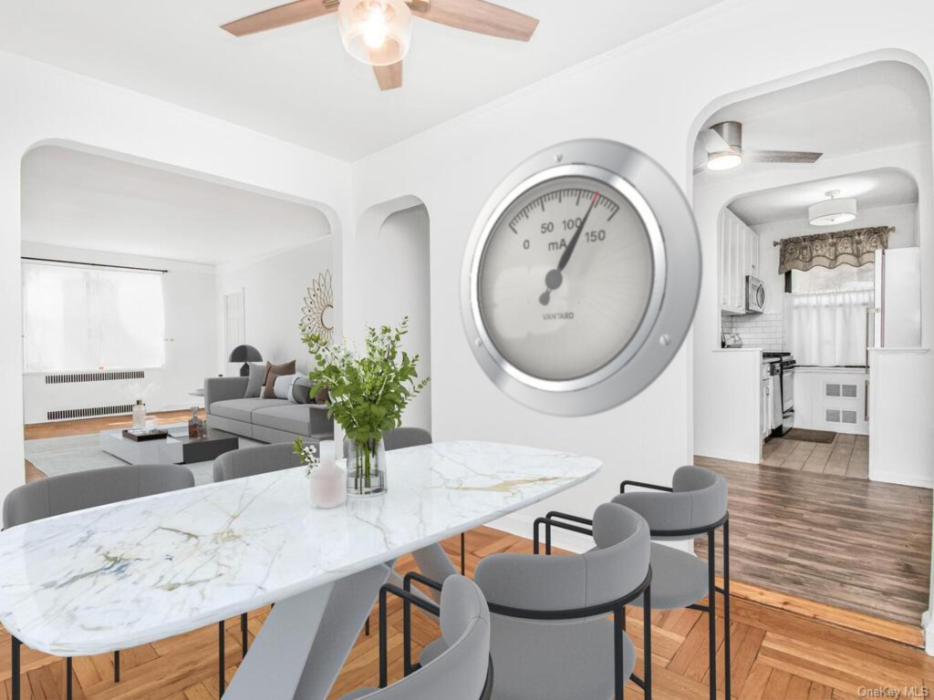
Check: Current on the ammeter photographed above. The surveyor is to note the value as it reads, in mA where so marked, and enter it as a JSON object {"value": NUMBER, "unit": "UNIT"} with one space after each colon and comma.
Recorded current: {"value": 125, "unit": "mA"}
